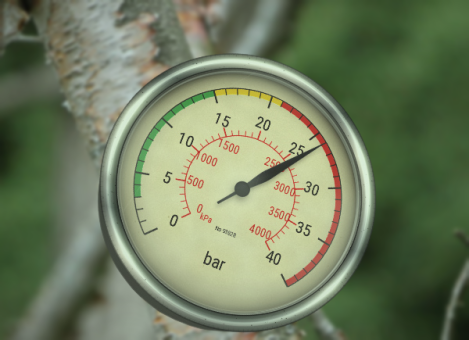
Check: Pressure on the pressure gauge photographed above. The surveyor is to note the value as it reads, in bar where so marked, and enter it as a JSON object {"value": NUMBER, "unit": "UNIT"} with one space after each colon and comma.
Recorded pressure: {"value": 26, "unit": "bar"}
